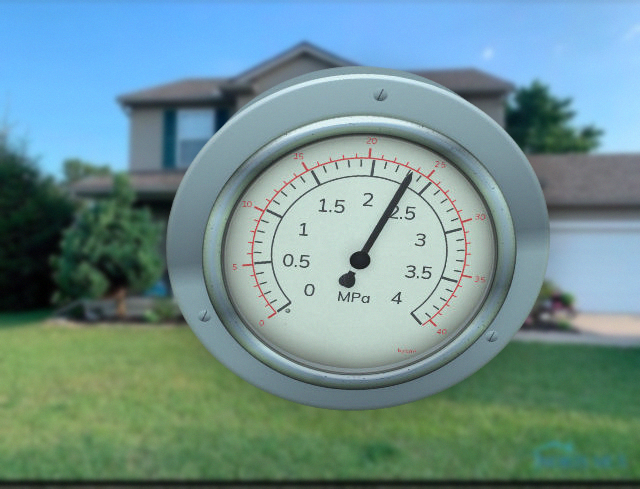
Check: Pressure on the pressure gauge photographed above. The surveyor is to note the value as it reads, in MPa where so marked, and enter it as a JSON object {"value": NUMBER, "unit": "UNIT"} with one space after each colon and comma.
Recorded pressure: {"value": 2.3, "unit": "MPa"}
